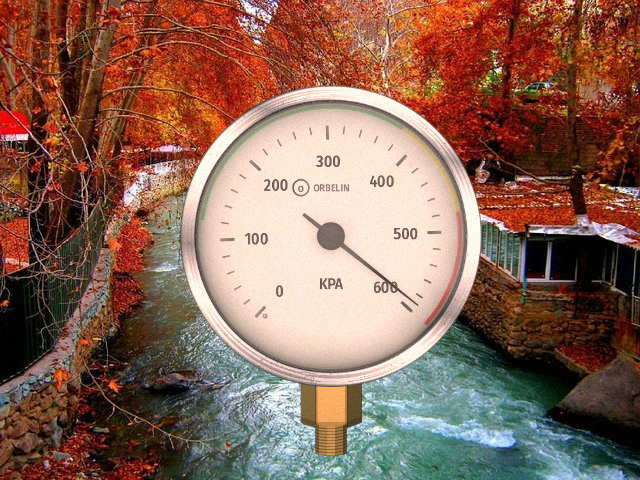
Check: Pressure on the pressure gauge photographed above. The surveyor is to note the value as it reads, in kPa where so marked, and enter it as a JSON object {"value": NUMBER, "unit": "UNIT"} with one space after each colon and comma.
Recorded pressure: {"value": 590, "unit": "kPa"}
